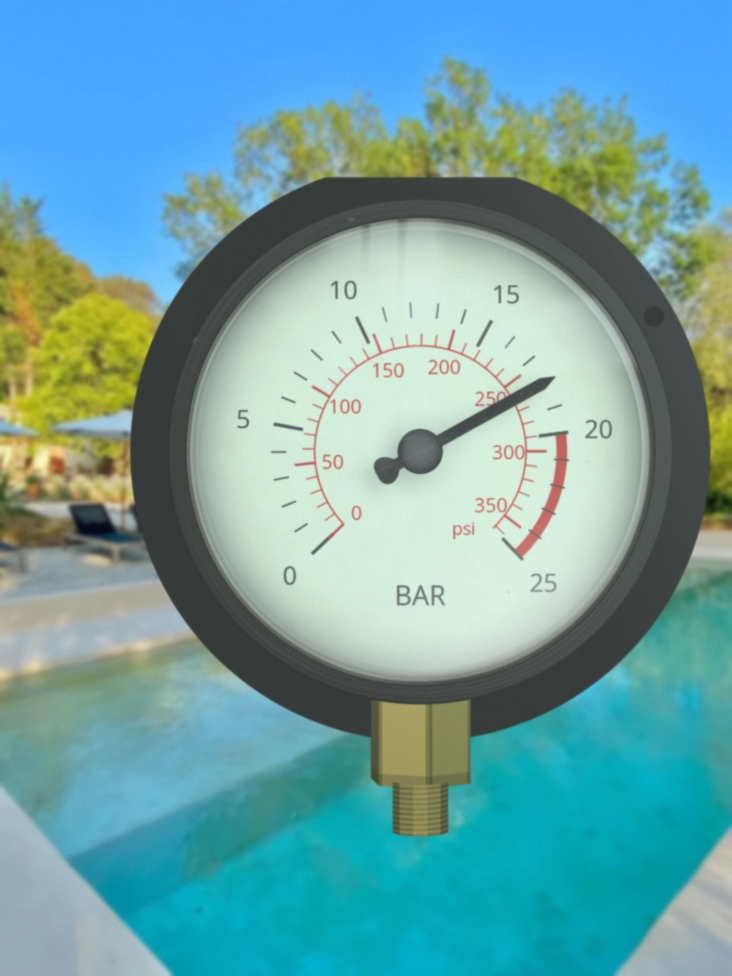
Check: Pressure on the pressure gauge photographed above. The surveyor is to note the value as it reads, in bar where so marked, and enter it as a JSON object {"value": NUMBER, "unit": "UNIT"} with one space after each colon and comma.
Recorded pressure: {"value": 18, "unit": "bar"}
